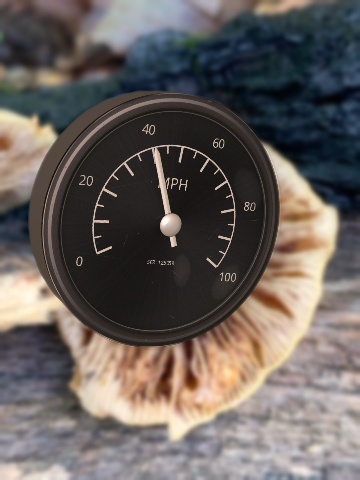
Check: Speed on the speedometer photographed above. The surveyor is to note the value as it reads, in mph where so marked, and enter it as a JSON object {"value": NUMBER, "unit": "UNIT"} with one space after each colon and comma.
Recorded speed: {"value": 40, "unit": "mph"}
